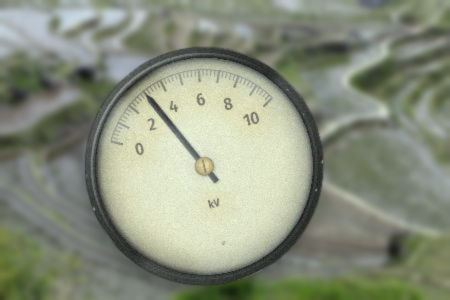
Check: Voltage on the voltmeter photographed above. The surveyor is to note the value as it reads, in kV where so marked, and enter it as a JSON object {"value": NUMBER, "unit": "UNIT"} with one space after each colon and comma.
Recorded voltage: {"value": 3, "unit": "kV"}
